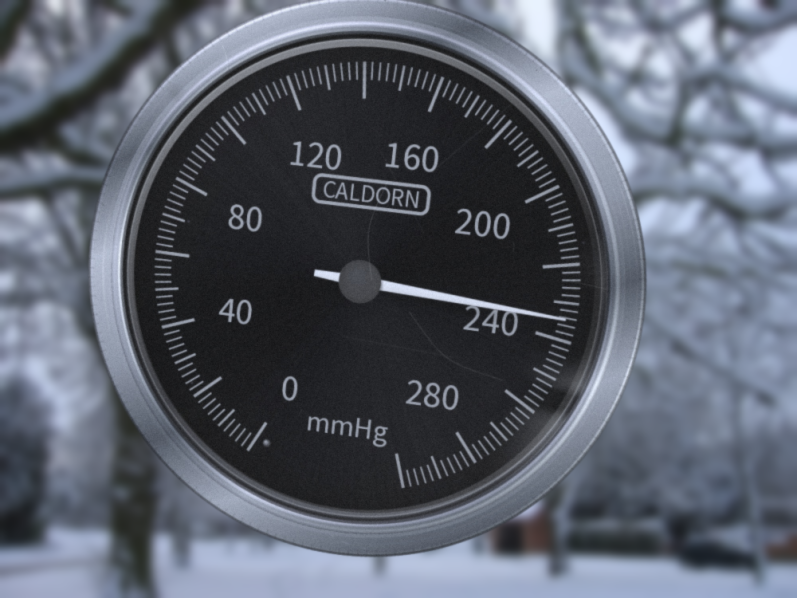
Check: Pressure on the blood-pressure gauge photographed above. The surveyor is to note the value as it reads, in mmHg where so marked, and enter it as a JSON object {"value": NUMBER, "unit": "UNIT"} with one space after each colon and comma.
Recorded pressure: {"value": 234, "unit": "mmHg"}
